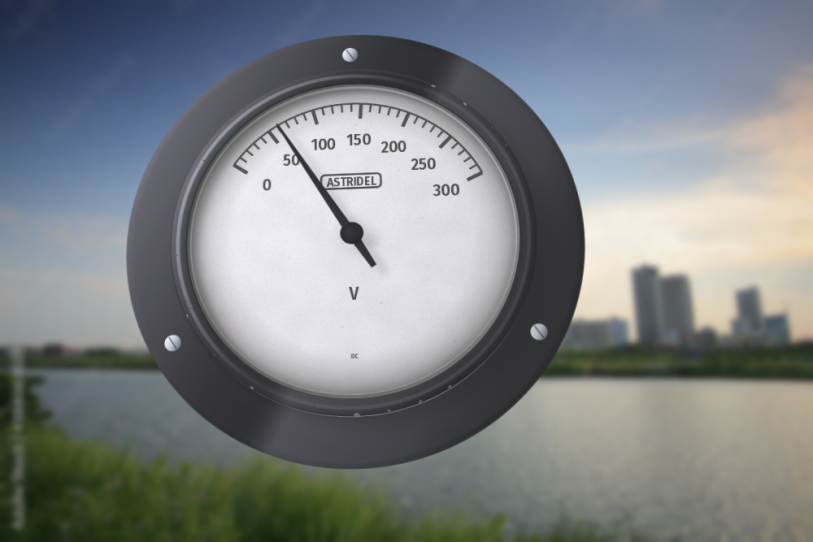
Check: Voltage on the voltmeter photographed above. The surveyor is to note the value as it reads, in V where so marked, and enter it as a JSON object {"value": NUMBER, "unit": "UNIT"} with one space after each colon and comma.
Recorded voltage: {"value": 60, "unit": "V"}
